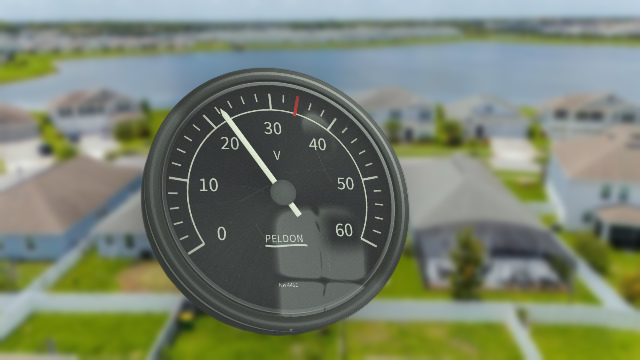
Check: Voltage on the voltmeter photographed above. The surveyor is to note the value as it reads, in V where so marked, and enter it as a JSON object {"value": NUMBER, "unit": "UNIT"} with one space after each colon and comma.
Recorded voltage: {"value": 22, "unit": "V"}
